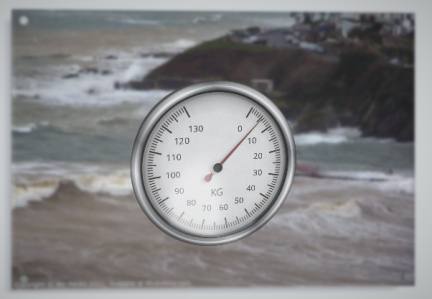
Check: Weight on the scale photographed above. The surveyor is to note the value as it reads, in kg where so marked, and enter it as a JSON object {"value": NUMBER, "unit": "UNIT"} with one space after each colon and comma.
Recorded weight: {"value": 5, "unit": "kg"}
